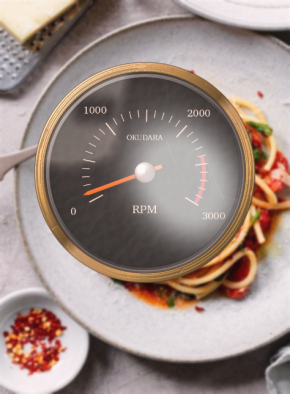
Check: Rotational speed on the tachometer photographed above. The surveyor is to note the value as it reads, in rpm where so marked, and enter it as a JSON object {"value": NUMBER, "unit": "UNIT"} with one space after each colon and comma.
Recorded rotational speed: {"value": 100, "unit": "rpm"}
